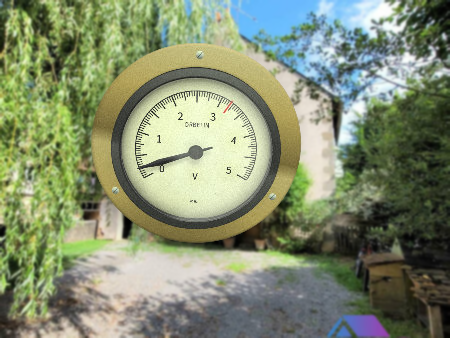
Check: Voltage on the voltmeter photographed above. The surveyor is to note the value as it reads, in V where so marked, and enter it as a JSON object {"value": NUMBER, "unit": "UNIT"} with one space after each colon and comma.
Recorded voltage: {"value": 0.25, "unit": "V"}
